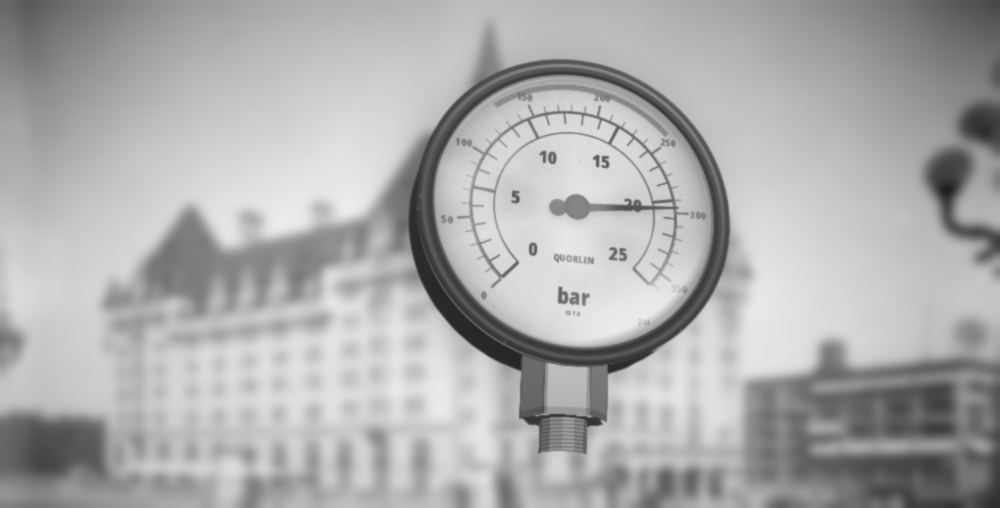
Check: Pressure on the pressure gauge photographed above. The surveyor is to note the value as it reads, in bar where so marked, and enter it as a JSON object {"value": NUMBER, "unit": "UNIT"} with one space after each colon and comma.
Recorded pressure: {"value": 20.5, "unit": "bar"}
